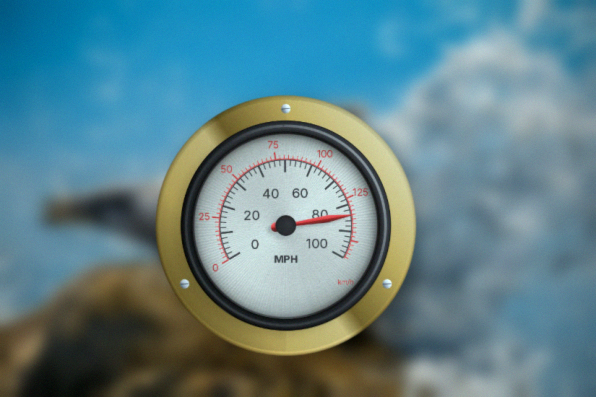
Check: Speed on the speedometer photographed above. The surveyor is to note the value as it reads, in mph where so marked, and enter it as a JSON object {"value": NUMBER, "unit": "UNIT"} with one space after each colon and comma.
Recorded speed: {"value": 84, "unit": "mph"}
